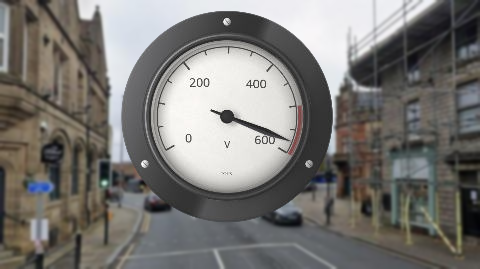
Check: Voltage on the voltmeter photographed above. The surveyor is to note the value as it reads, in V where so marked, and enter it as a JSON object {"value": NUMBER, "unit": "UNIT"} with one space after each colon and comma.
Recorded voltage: {"value": 575, "unit": "V"}
